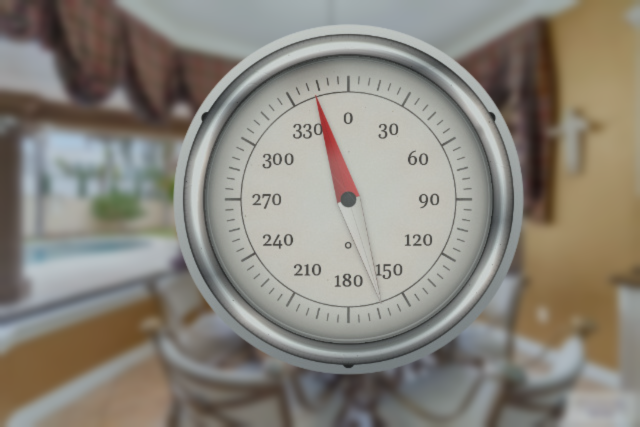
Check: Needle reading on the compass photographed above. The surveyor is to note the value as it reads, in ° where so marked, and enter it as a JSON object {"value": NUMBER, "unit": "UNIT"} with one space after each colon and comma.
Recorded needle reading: {"value": 342.5, "unit": "°"}
